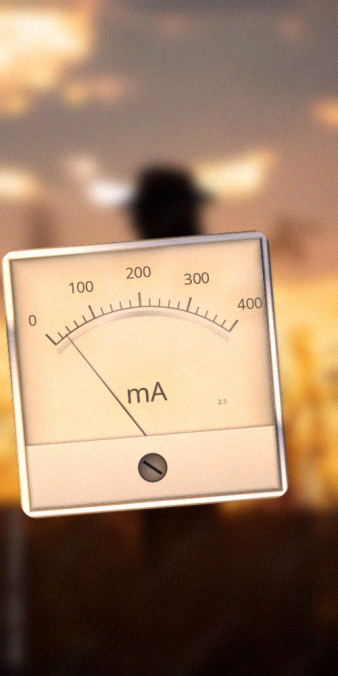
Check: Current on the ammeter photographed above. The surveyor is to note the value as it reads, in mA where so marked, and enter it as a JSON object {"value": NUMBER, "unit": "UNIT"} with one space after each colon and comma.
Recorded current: {"value": 30, "unit": "mA"}
